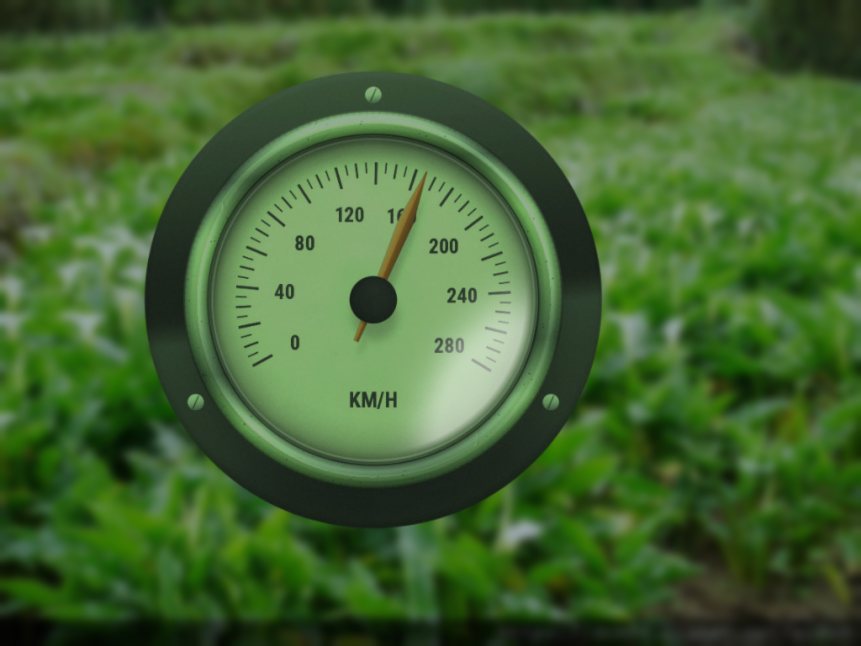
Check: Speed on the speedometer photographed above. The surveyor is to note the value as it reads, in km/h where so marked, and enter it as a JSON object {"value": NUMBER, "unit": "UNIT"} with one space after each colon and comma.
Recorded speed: {"value": 165, "unit": "km/h"}
